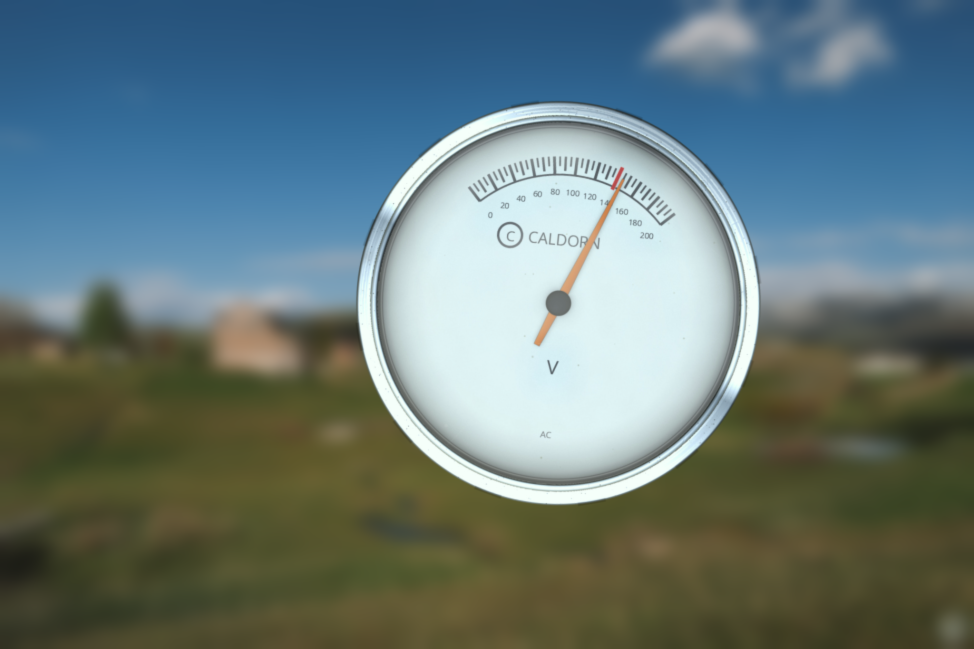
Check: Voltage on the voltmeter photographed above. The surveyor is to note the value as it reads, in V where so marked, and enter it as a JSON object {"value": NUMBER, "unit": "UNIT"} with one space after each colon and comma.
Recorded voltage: {"value": 145, "unit": "V"}
